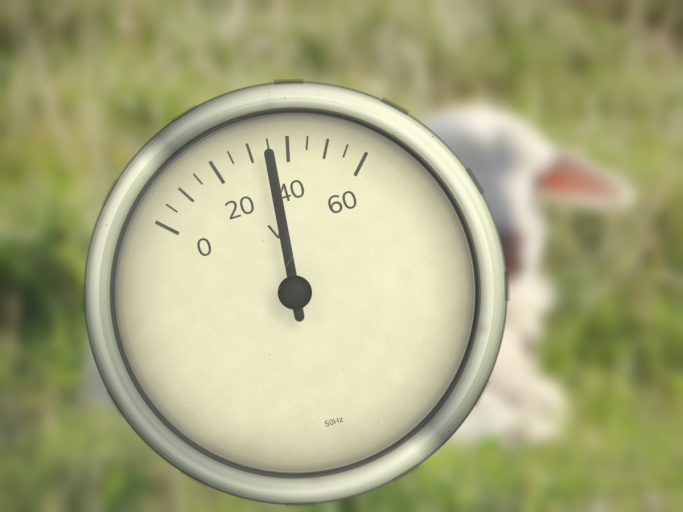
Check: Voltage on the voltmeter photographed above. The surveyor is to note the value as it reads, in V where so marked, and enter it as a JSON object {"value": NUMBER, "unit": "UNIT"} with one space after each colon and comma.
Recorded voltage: {"value": 35, "unit": "V"}
